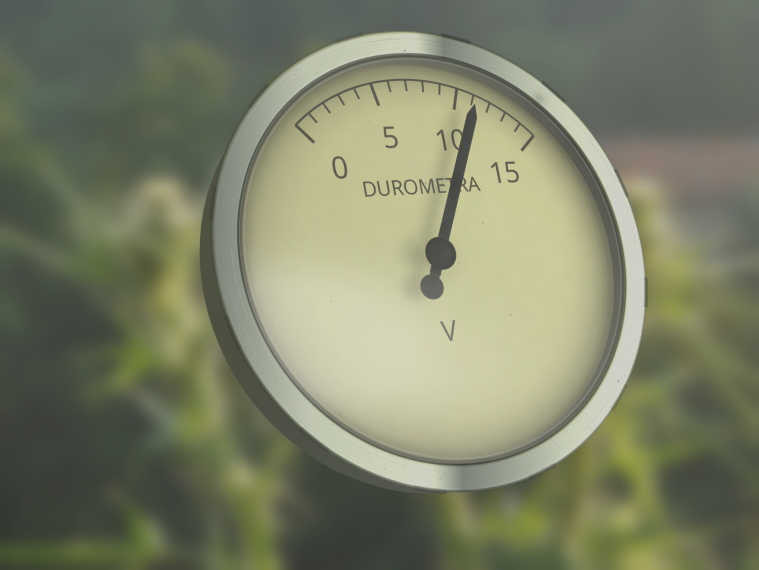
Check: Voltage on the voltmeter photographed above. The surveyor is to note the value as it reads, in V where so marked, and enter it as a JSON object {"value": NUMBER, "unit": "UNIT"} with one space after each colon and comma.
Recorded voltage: {"value": 11, "unit": "V"}
